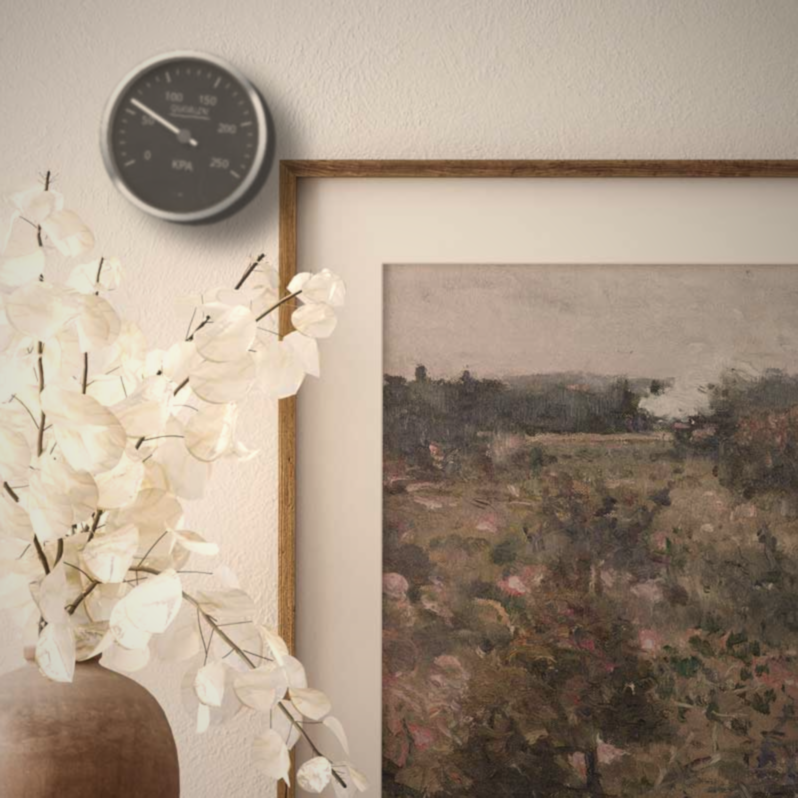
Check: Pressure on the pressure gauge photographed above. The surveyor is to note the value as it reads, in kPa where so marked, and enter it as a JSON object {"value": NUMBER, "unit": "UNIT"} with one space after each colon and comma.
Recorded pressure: {"value": 60, "unit": "kPa"}
